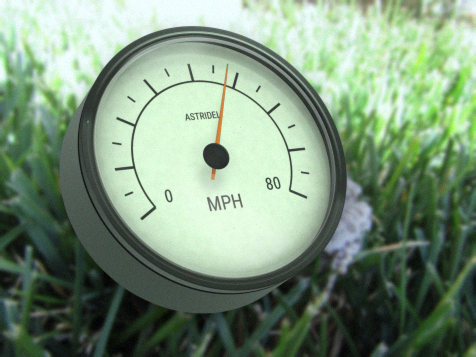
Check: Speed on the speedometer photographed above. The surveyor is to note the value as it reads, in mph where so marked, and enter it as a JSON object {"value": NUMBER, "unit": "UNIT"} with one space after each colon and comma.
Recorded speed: {"value": 47.5, "unit": "mph"}
